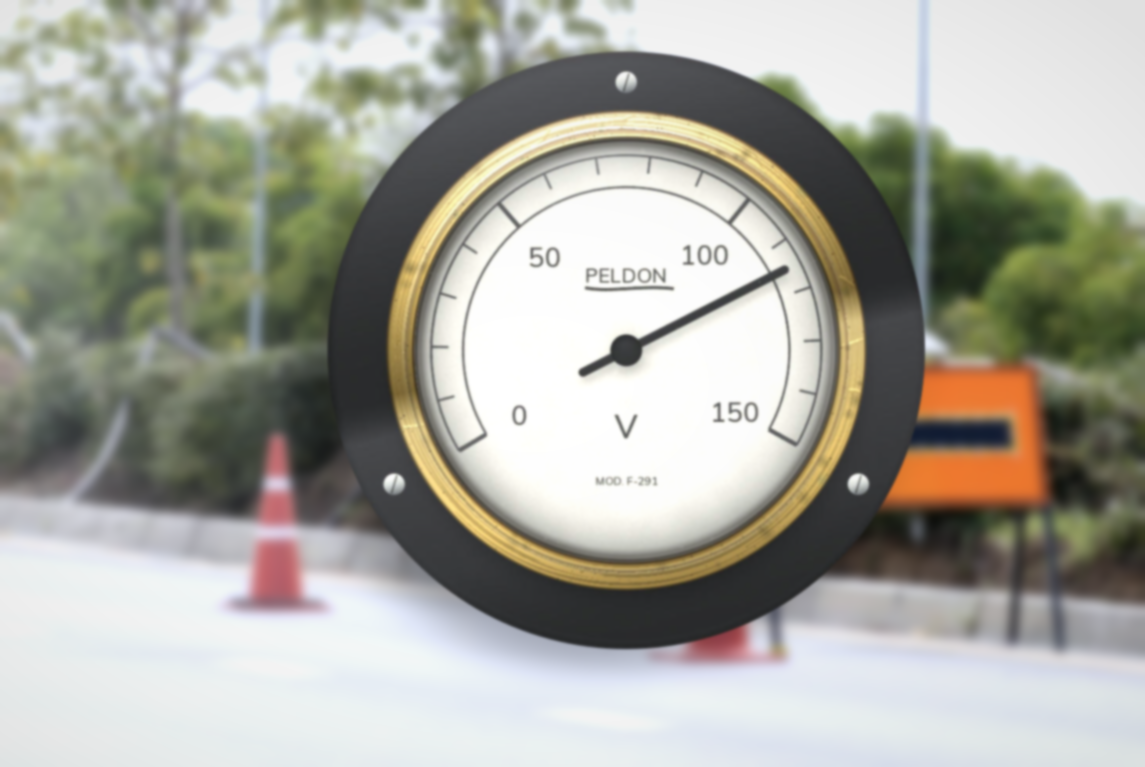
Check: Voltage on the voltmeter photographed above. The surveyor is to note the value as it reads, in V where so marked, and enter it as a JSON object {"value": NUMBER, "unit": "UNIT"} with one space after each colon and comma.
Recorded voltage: {"value": 115, "unit": "V"}
